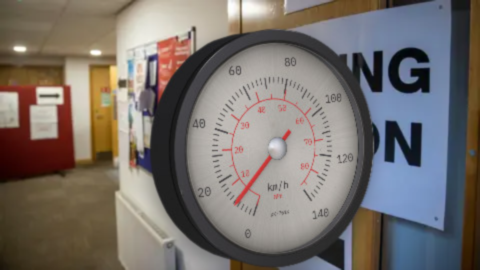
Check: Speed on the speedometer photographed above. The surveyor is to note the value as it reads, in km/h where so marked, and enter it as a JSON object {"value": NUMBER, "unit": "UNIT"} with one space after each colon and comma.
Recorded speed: {"value": 10, "unit": "km/h"}
